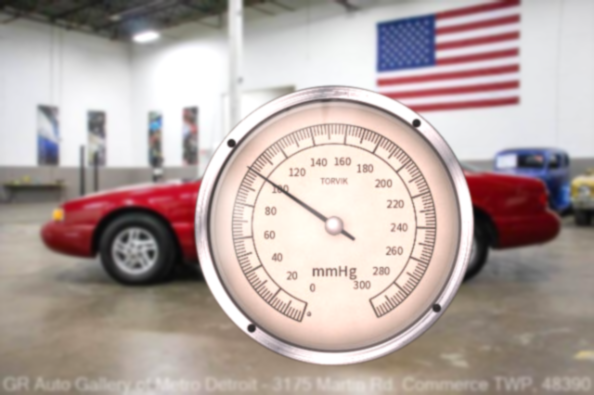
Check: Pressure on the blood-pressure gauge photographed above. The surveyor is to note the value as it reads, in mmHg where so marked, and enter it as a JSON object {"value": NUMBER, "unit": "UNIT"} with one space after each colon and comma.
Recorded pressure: {"value": 100, "unit": "mmHg"}
